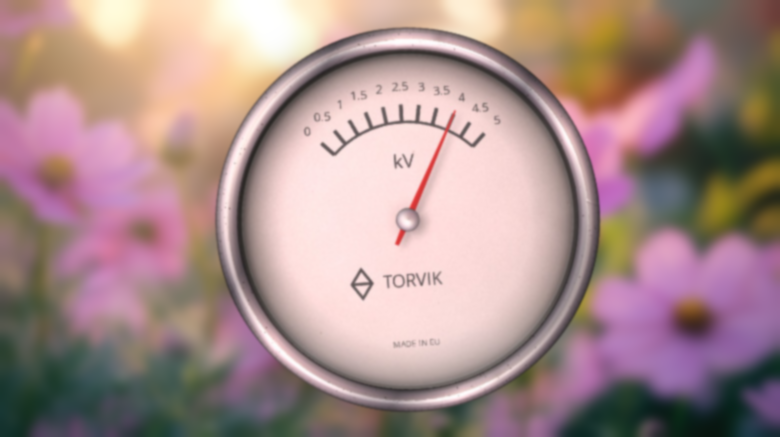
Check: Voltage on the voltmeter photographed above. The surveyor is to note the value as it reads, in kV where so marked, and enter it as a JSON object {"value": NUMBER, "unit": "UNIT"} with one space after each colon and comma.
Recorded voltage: {"value": 4, "unit": "kV"}
